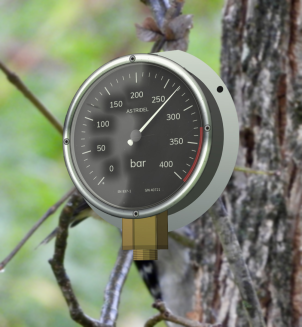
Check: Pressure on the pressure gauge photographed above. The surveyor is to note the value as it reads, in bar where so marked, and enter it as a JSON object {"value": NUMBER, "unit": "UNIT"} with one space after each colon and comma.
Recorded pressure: {"value": 270, "unit": "bar"}
